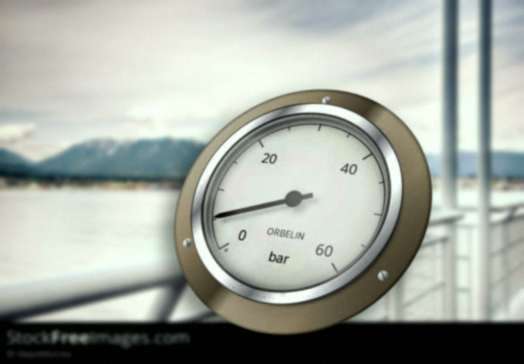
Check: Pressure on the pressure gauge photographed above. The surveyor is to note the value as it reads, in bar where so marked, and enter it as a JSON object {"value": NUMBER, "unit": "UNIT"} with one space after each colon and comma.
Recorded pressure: {"value": 5, "unit": "bar"}
